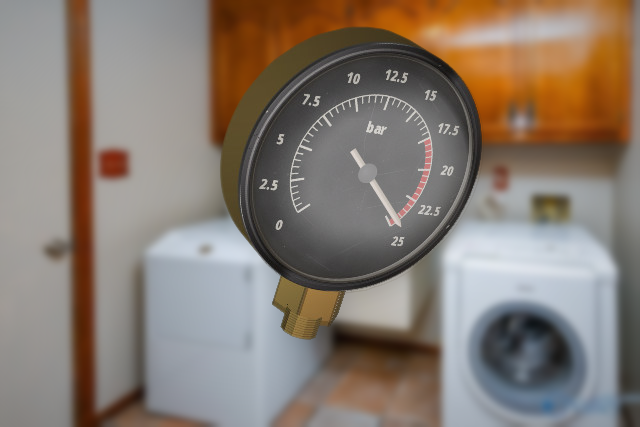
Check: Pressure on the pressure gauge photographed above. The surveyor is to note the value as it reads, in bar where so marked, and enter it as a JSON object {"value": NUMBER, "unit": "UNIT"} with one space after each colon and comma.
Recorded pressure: {"value": 24.5, "unit": "bar"}
